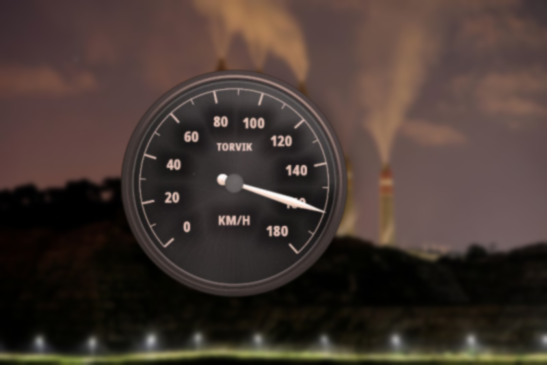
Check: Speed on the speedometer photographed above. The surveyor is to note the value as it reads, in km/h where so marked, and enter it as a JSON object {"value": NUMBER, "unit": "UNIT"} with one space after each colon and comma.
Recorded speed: {"value": 160, "unit": "km/h"}
